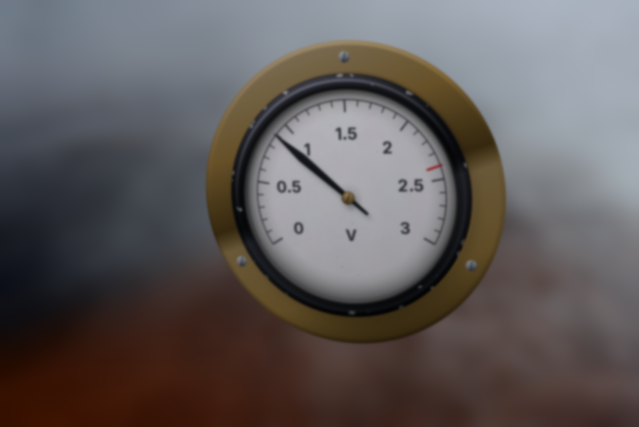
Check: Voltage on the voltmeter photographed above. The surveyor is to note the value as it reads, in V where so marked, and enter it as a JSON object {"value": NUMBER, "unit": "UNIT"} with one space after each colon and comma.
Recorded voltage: {"value": 0.9, "unit": "V"}
